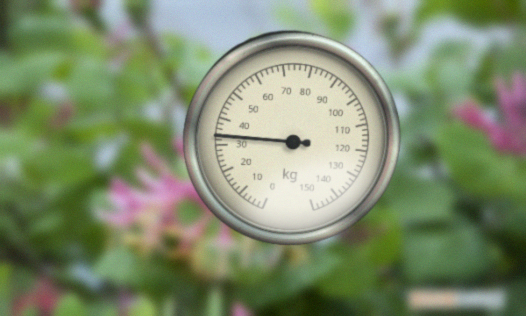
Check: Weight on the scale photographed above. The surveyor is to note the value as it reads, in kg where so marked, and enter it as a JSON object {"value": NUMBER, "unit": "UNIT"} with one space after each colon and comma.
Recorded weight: {"value": 34, "unit": "kg"}
